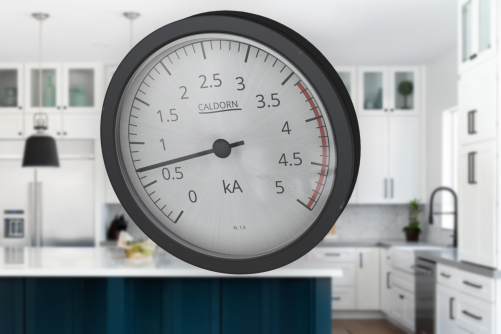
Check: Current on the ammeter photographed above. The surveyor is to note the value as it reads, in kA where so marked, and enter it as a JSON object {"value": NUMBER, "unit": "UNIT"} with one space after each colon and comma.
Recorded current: {"value": 0.7, "unit": "kA"}
